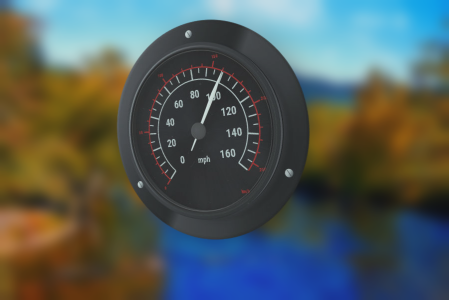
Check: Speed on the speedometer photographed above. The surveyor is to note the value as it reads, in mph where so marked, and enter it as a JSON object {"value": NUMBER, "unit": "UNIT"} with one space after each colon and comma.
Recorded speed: {"value": 100, "unit": "mph"}
